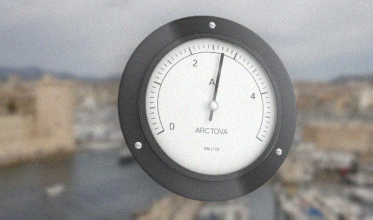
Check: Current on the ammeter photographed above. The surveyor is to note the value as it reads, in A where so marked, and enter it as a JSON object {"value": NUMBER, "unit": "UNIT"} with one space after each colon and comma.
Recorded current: {"value": 2.7, "unit": "A"}
